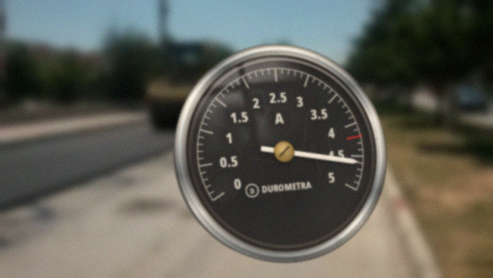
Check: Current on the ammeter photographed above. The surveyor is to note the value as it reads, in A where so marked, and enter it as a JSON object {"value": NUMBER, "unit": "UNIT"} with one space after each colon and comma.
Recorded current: {"value": 4.6, "unit": "A"}
